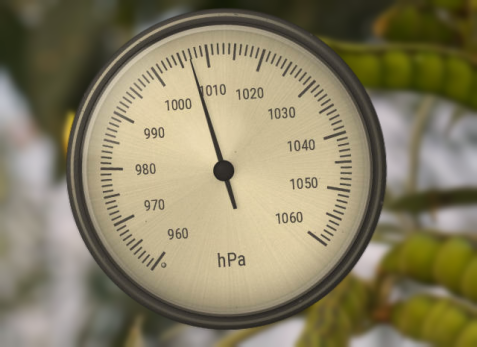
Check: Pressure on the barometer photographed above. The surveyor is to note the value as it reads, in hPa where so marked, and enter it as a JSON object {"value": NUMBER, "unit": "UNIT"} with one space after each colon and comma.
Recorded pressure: {"value": 1007, "unit": "hPa"}
